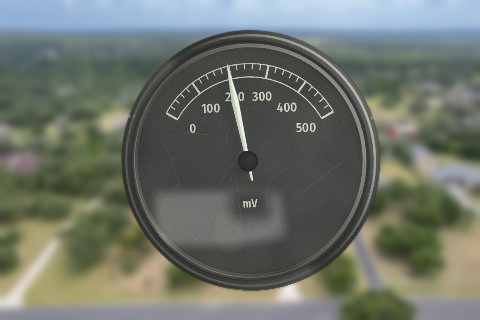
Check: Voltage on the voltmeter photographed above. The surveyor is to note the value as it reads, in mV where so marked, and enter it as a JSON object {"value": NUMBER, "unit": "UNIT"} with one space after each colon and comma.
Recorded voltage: {"value": 200, "unit": "mV"}
